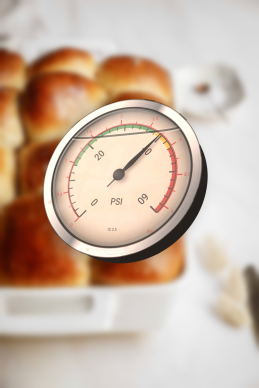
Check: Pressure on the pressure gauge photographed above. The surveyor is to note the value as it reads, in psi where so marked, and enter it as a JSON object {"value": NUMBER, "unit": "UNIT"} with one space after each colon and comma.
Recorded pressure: {"value": 40, "unit": "psi"}
